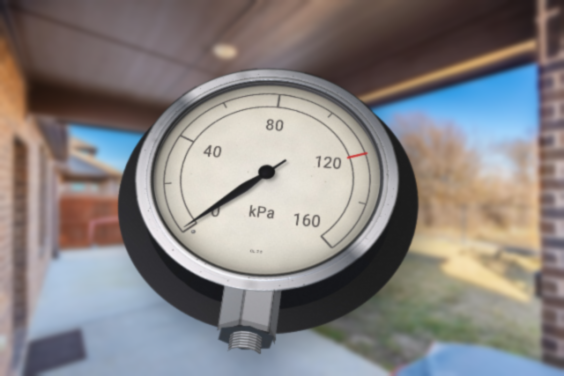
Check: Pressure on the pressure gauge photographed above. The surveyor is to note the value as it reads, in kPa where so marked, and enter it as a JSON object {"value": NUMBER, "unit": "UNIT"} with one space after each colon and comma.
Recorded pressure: {"value": 0, "unit": "kPa"}
